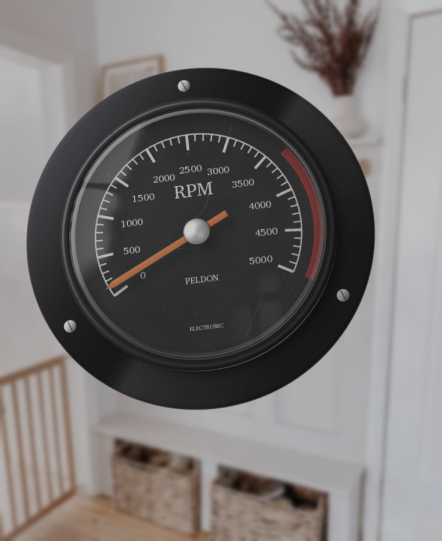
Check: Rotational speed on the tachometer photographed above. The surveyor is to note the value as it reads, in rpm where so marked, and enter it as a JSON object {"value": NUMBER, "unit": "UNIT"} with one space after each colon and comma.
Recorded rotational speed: {"value": 100, "unit": "rpm"}
